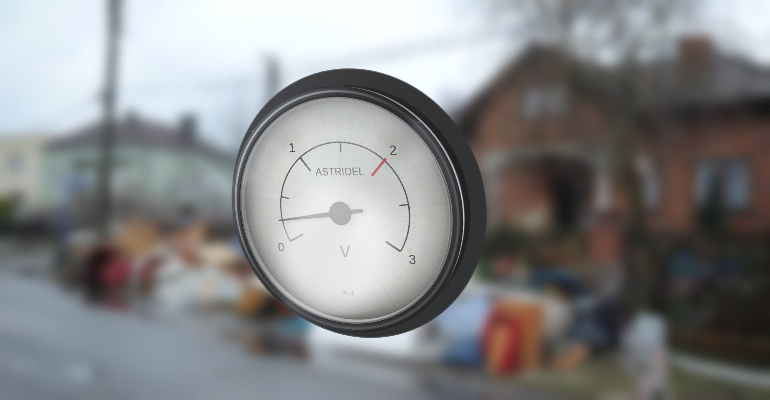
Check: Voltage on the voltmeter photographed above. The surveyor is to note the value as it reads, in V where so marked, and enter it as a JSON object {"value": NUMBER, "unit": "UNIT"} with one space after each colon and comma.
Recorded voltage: {"value": 0.25, "unit": "V"}
